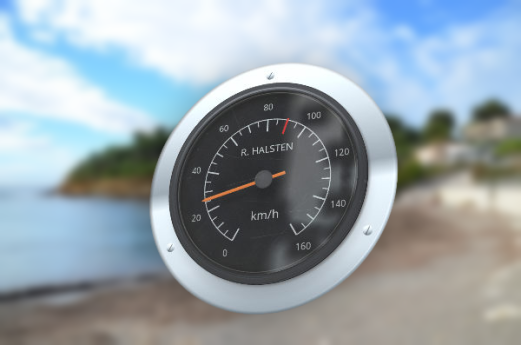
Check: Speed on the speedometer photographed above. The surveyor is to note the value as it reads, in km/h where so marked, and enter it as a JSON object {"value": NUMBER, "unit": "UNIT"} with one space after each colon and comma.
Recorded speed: {"value": 25, "unit": "km/h"}
